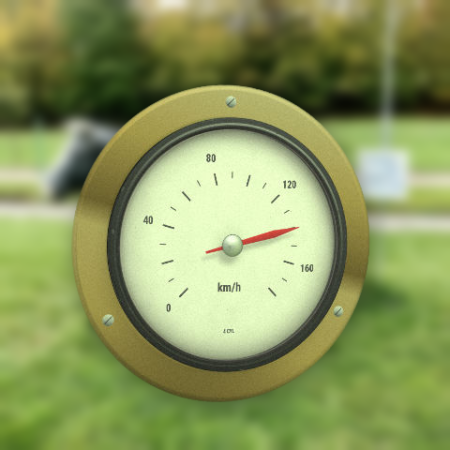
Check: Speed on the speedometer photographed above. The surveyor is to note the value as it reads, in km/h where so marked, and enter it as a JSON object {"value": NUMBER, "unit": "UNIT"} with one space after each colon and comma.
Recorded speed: {"value": 140, "unit": "km/h"}
